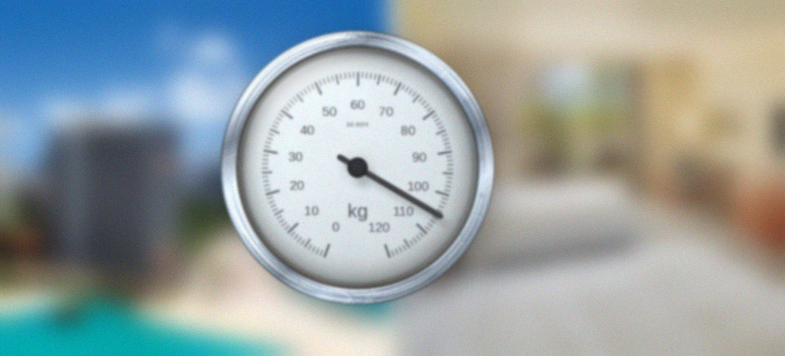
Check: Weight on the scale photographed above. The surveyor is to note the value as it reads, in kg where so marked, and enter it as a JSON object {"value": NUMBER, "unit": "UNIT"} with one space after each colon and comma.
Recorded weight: {"value": 105, "unit": "kg"}
